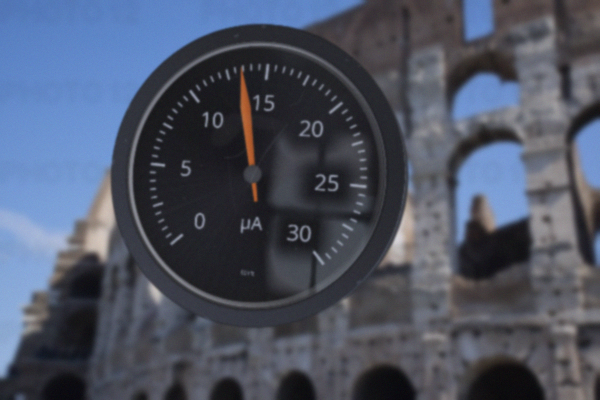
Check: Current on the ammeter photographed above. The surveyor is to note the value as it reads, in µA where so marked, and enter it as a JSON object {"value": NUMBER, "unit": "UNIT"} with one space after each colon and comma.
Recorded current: {"value": 13.5, "unit": "µA"}
